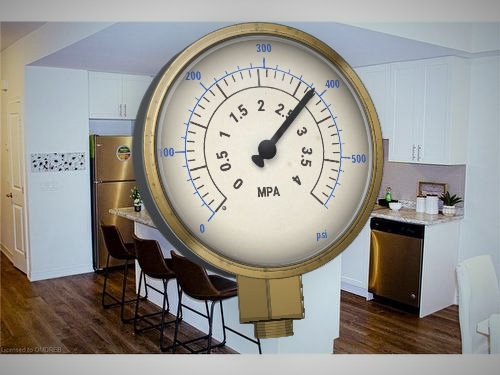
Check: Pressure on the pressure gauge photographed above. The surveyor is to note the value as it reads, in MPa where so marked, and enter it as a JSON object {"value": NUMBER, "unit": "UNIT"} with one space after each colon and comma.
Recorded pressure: {"value": 2.65, "unit": "MPa"}
